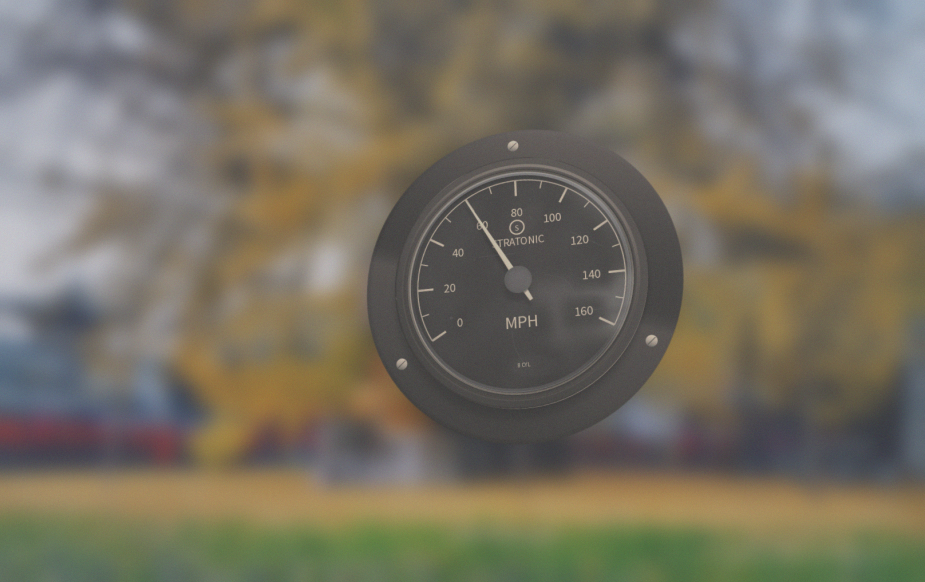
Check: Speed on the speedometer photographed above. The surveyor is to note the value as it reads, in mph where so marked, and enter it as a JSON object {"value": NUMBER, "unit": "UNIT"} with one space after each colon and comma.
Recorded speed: {"value": 60, "unit": "mph"}
